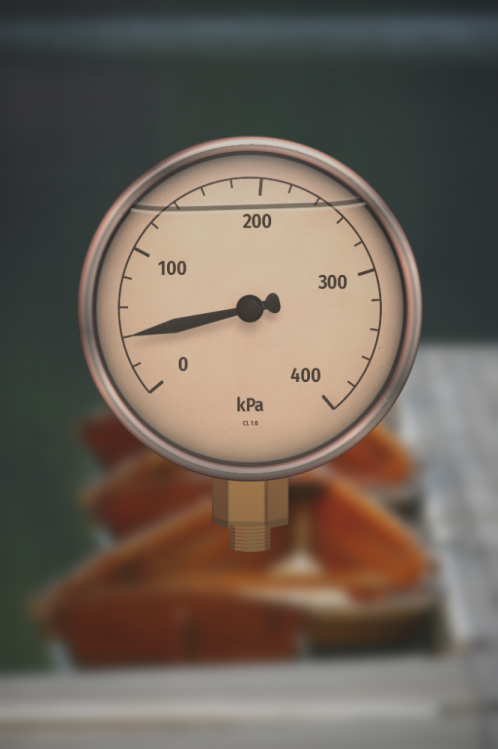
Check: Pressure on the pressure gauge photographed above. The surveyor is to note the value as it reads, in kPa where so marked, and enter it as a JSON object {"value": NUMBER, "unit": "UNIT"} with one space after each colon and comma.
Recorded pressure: {"value": 40, "unit": "kPa"}
